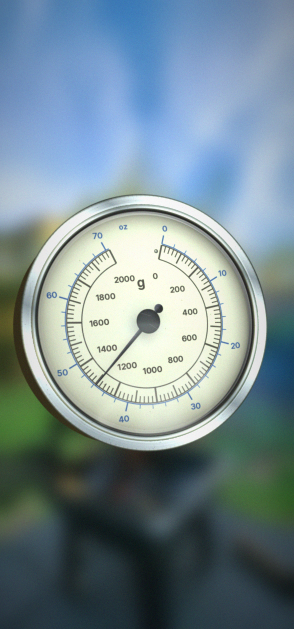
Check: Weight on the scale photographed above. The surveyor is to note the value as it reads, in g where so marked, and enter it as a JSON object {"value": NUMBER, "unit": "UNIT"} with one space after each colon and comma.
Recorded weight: {"value": 1300, "unit": "g"}
